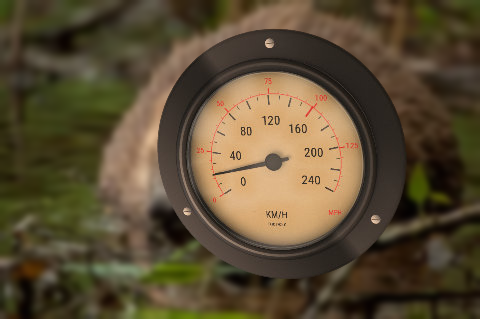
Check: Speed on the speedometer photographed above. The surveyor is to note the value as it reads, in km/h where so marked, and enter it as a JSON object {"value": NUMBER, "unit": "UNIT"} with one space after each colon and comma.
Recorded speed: {"value": 20, "unit": "km/h"}
